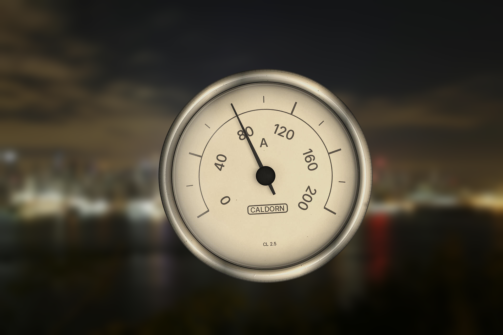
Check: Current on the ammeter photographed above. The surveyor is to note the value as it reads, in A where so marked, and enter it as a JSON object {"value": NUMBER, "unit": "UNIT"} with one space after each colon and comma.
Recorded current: {"value": 80, "unit": "A"}
